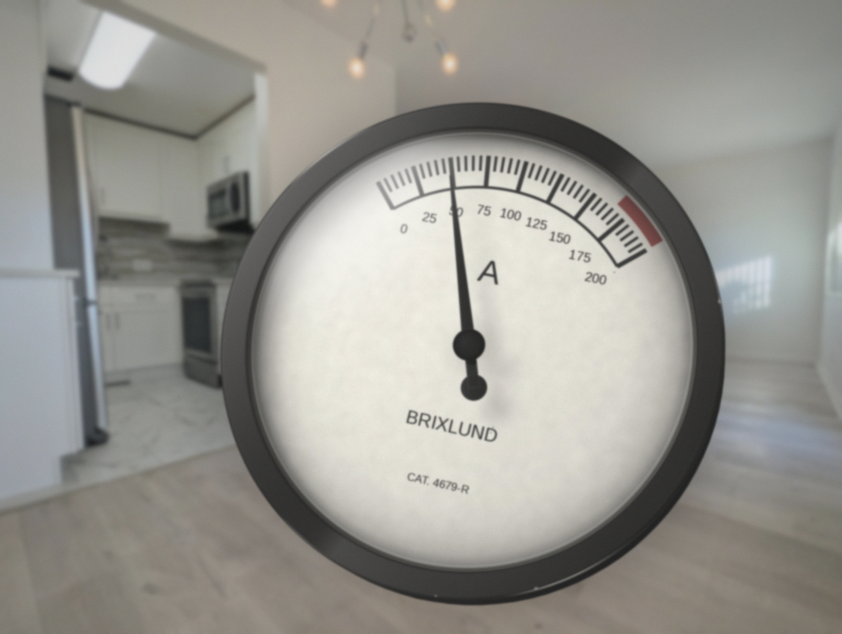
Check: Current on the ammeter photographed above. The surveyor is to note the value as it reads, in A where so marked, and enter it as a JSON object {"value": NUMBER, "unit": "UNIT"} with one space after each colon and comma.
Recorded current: {"value": 50, "unit": "A"}
